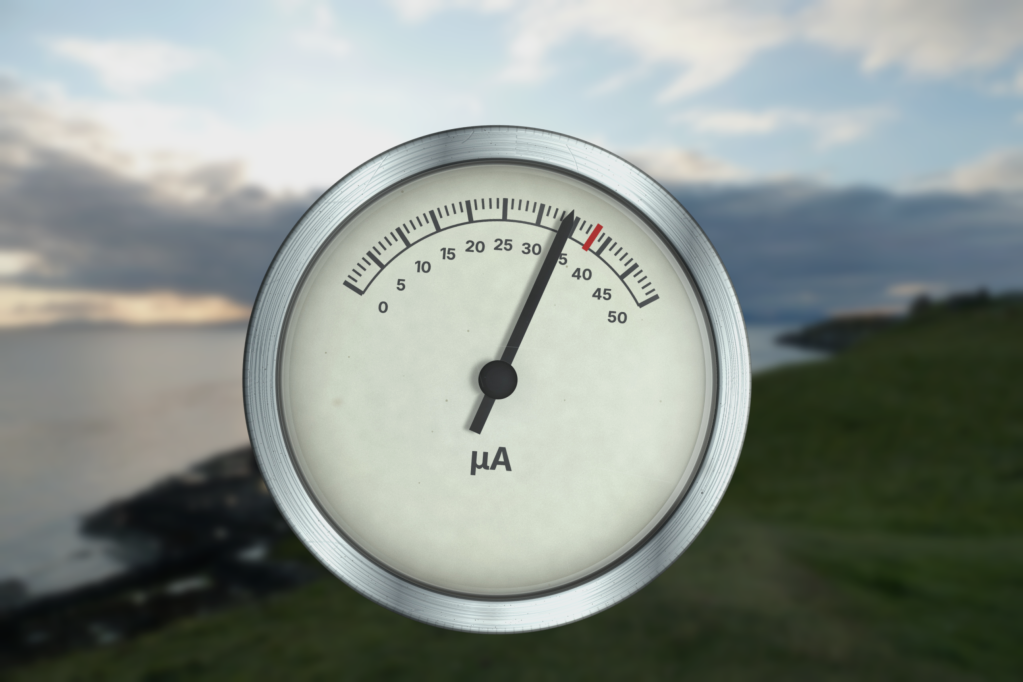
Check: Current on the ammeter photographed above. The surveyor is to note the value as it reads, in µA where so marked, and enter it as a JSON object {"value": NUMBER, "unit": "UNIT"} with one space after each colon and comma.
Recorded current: {"value": 34, "unit": "µA"}
